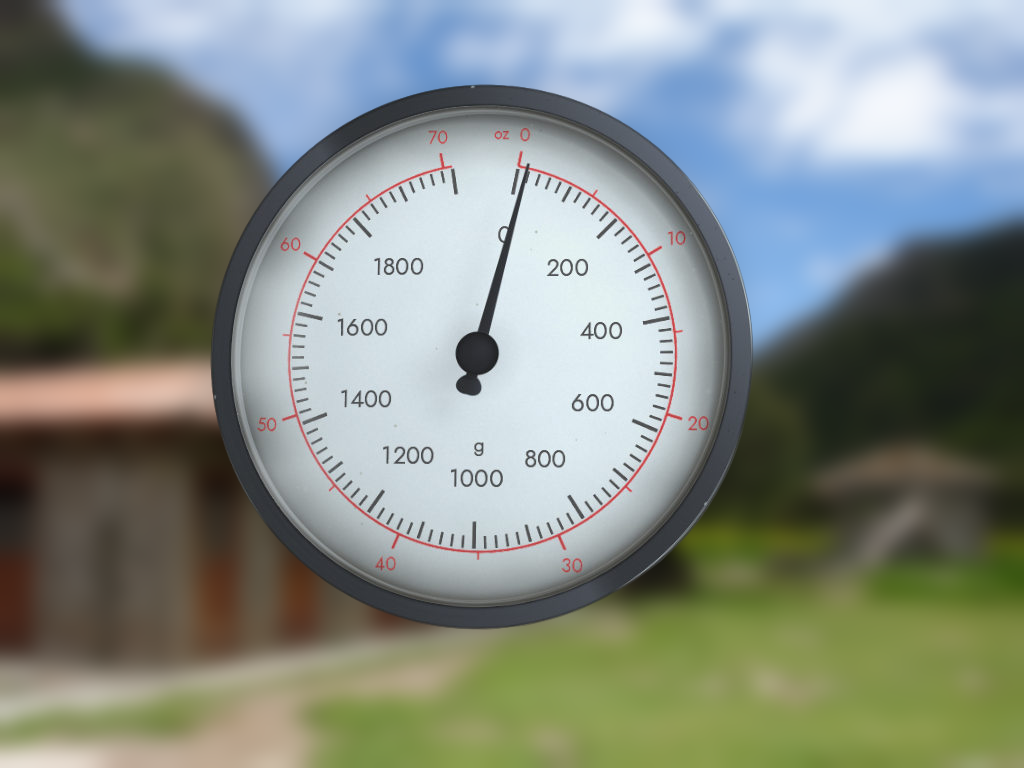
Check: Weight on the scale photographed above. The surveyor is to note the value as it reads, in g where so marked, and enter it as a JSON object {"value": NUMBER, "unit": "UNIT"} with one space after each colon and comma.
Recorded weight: {"value": 20, "unit": "g"}
